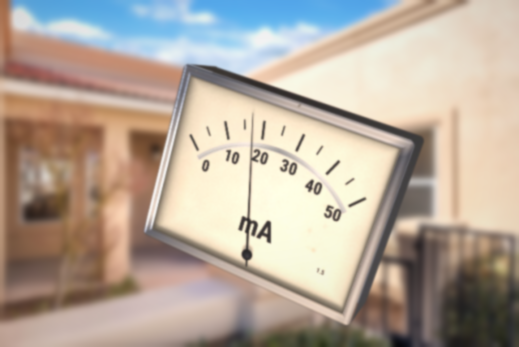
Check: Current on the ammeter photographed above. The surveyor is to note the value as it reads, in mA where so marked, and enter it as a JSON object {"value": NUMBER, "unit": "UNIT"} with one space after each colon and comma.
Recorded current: {"value": 17.5, "unit": "mA"}
